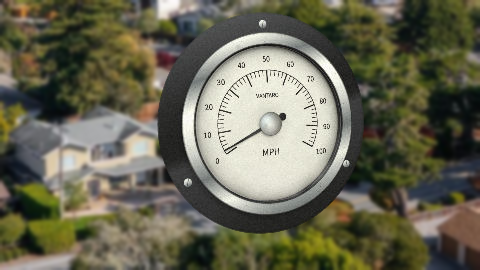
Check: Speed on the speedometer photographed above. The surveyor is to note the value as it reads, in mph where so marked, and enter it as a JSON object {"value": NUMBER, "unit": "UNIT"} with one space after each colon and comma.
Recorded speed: {"value": 2, "unit": "mph"}
